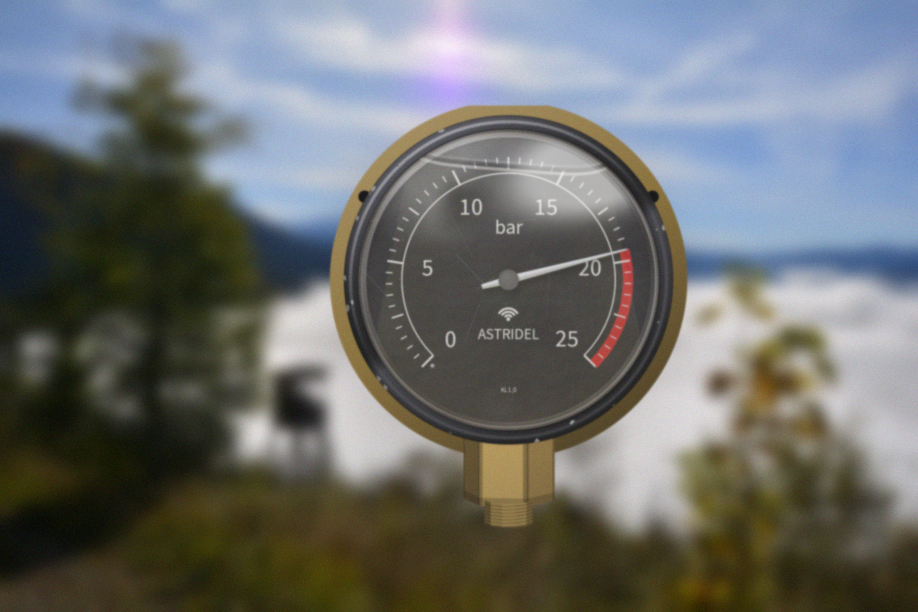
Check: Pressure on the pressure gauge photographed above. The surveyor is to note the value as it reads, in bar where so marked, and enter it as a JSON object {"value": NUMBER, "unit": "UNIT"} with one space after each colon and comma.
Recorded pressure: {"value": 19.5, "unit": "bar"}
